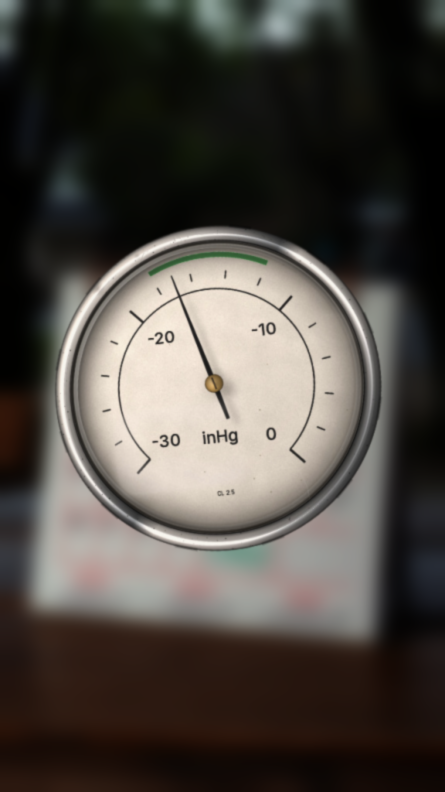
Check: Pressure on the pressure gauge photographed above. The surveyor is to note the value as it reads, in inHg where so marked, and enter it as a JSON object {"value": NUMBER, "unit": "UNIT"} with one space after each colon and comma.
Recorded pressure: {"value": -17, "unit": "inHg"}
